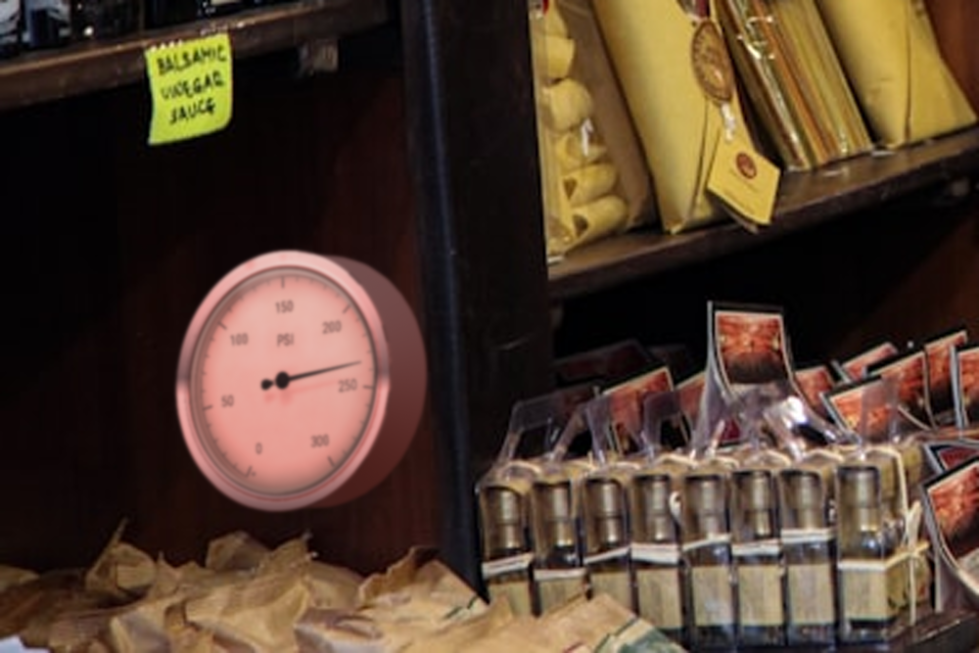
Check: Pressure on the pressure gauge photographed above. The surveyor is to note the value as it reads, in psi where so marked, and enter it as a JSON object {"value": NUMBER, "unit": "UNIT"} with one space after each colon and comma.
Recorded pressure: {"value": 235, "unit": "psi"}
